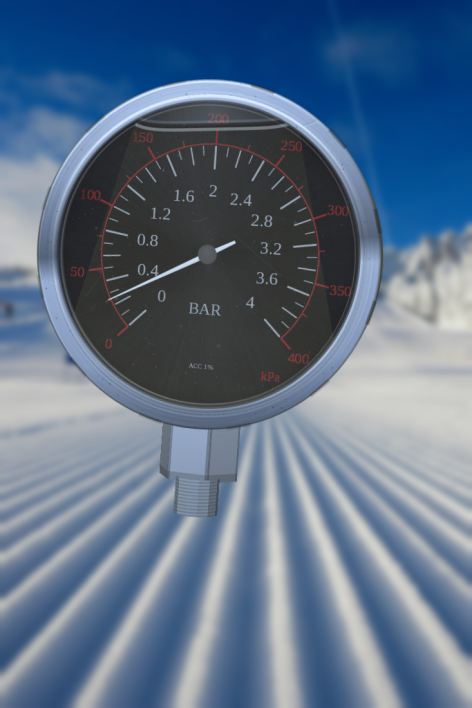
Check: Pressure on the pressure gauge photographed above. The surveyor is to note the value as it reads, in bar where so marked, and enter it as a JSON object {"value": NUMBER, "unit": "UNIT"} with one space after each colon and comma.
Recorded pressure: {"value": 0.25, "unit": "bar"}
